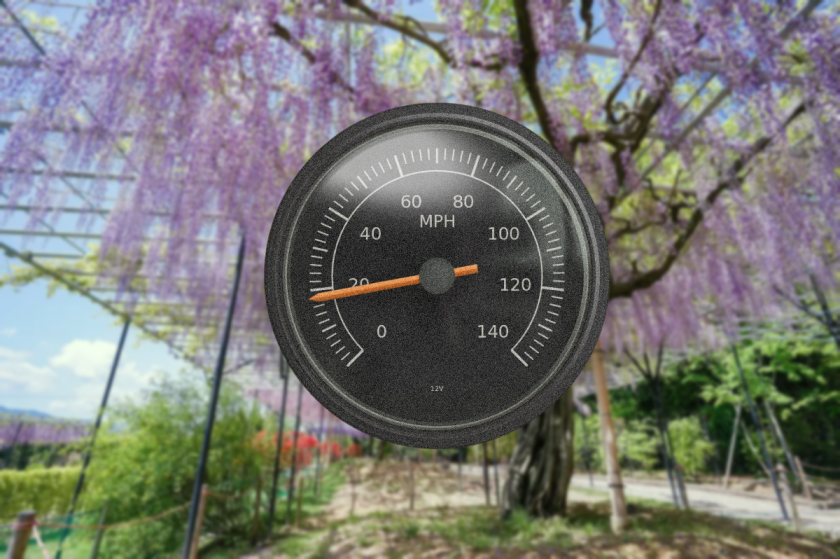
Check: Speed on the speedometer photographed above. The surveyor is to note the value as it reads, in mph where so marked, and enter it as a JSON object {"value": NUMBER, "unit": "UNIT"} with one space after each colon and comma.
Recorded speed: {"value": 18, "unit": "mph"}
